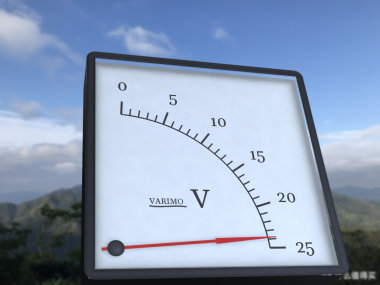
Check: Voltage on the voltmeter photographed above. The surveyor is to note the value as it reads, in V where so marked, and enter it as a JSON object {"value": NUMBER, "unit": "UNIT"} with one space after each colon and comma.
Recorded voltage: {"value": 24, "unit": "V"}
